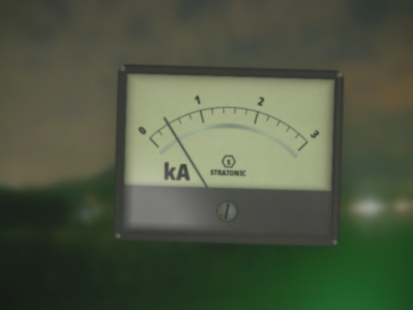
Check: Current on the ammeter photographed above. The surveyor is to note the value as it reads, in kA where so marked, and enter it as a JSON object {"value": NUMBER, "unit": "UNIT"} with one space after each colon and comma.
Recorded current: {"value": 0.4, "unit": "kA"}
